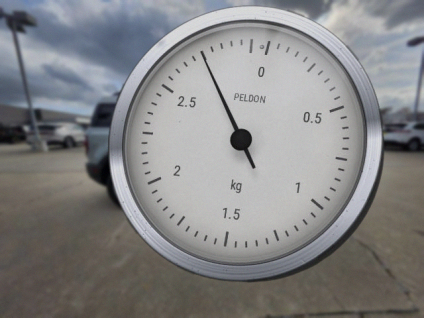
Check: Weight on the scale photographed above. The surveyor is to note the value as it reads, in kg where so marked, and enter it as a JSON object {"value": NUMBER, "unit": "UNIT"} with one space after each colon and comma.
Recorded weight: {"value": 2.75, "unit": "kg"}
